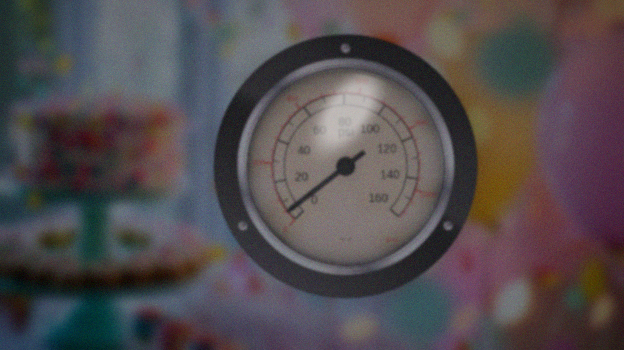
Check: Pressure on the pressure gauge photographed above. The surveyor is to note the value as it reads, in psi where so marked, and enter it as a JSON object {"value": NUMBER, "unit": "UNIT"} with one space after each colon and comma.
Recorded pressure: {"value": 5, "unit": "psi"}
